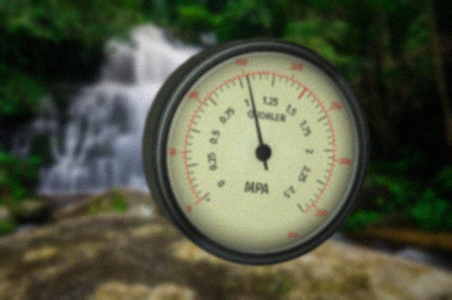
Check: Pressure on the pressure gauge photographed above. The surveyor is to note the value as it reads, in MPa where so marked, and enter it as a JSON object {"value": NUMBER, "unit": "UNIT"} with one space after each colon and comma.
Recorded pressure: {"value": 1.05, "unit": "MPa"}
